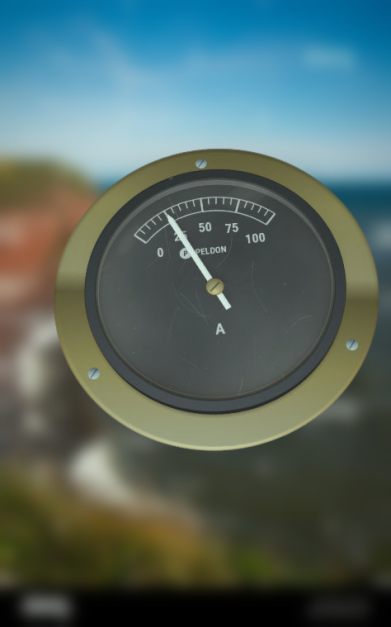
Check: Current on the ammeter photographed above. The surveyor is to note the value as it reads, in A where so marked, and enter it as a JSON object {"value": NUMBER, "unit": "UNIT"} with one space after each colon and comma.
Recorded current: {"value": 25, "unit": "A"}
